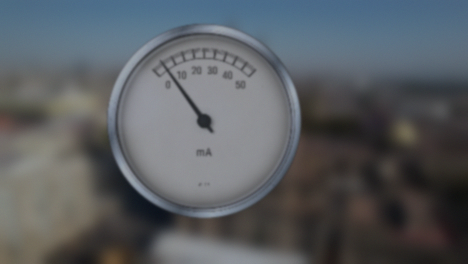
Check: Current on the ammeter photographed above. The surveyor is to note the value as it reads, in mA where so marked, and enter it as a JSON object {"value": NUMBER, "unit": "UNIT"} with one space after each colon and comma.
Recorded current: {"value": 5, "unit": "mA"}
